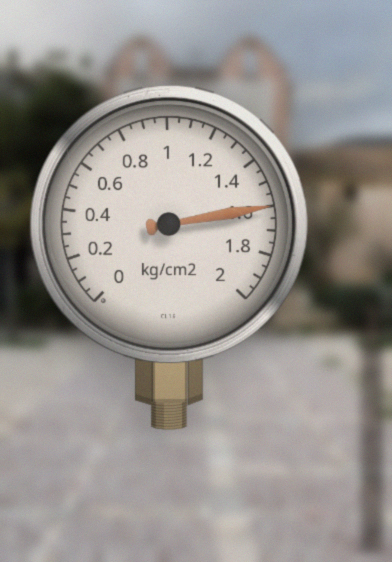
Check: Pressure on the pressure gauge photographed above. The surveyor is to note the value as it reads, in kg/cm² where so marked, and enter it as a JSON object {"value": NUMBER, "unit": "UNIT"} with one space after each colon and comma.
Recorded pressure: {"value": 1.6, "unit": "kg/cm²"}
